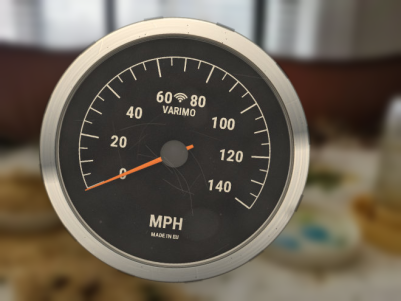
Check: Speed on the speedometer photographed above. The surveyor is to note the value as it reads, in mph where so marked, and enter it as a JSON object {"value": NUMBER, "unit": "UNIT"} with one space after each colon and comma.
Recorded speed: {"value": 0, "unit": "mph"}
